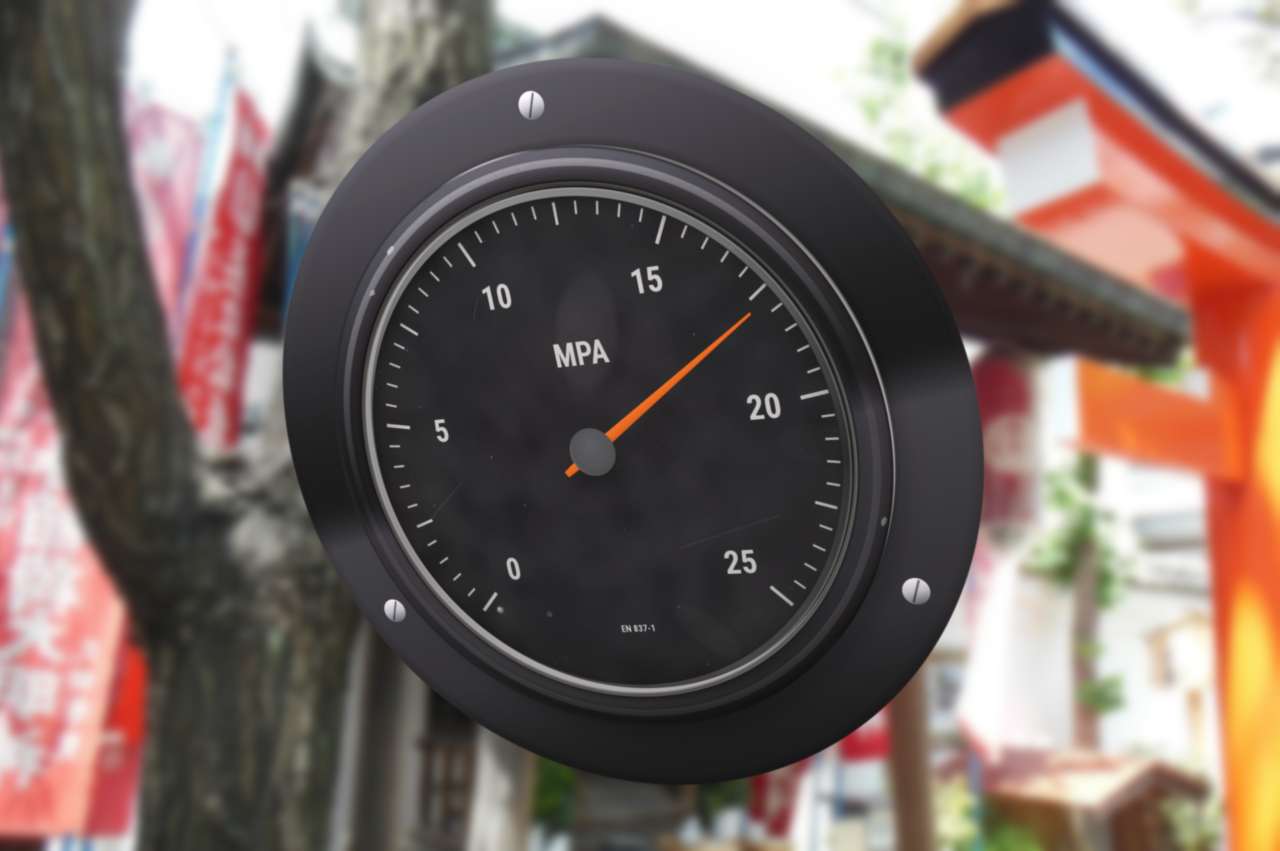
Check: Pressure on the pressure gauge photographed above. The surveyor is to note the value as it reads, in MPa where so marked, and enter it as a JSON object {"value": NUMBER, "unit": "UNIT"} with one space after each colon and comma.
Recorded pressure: {"value": 17.75, "unit": "MPa"}
